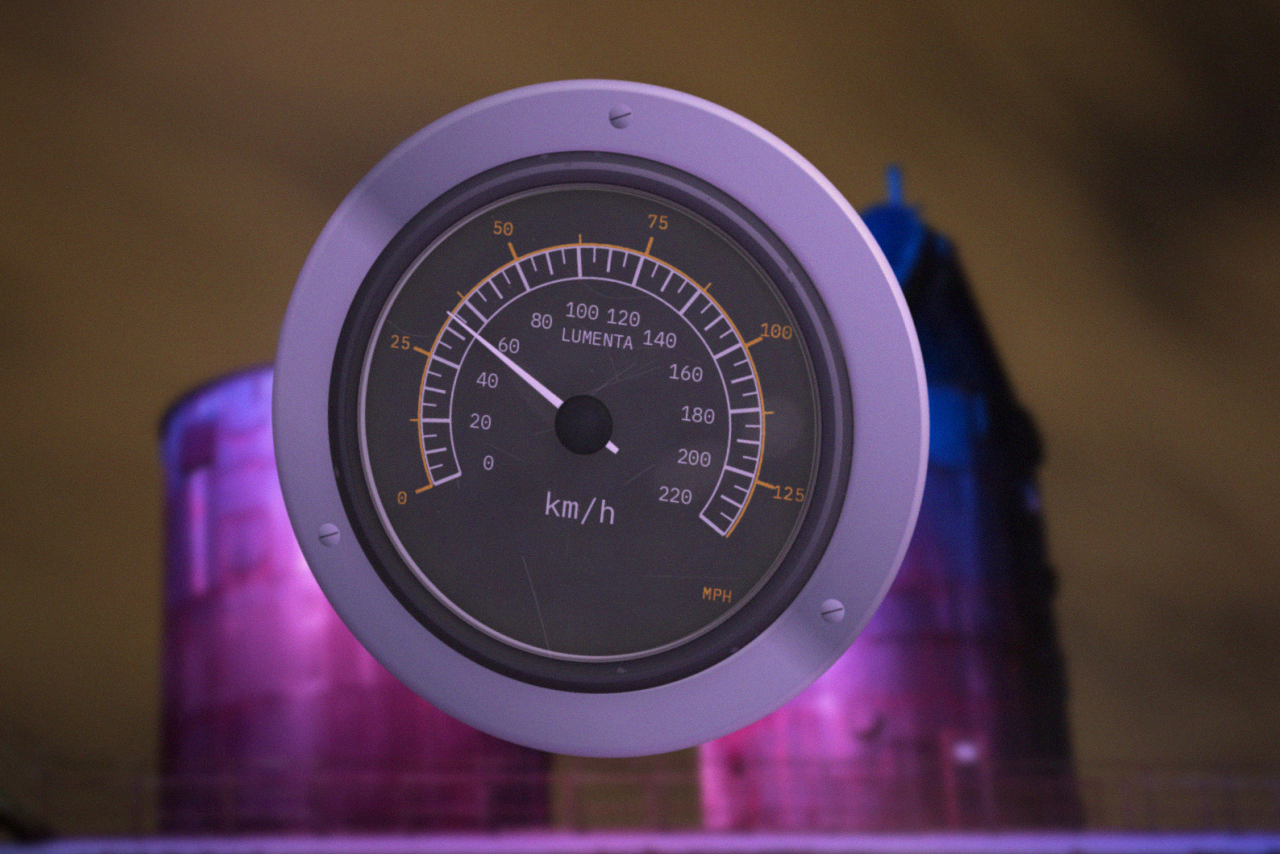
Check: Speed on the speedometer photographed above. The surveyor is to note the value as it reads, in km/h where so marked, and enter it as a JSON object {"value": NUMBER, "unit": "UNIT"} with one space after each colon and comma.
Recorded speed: {"value": 55, "unit": "km/h"}
